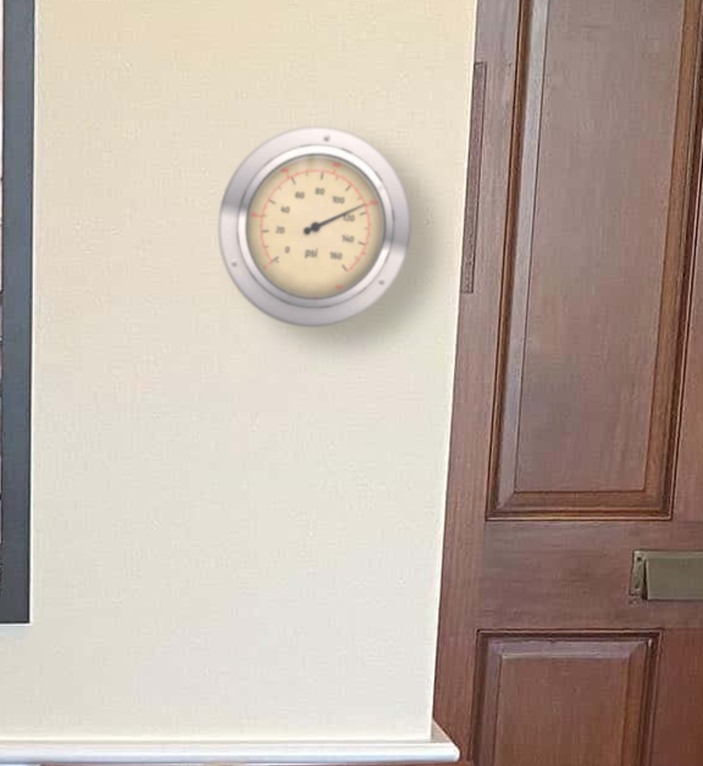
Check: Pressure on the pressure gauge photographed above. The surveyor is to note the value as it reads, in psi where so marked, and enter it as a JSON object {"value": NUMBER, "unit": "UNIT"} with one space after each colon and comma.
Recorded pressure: {"value": 115, "unit": "psi"}
